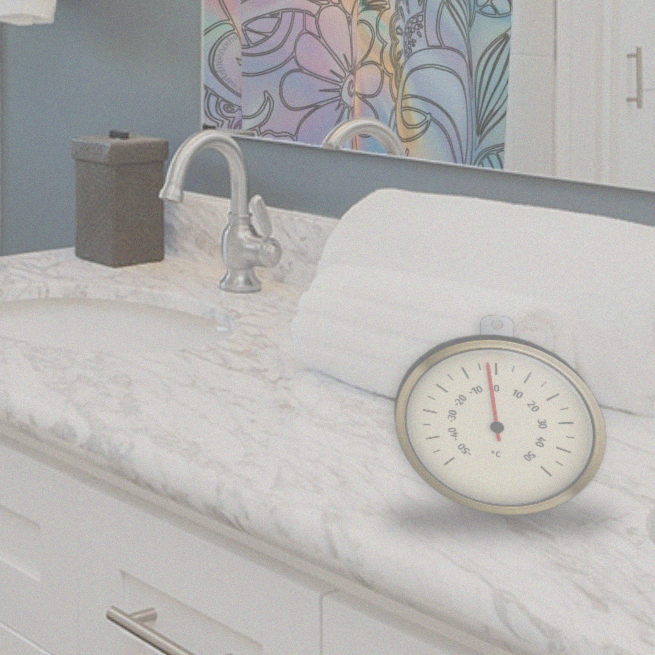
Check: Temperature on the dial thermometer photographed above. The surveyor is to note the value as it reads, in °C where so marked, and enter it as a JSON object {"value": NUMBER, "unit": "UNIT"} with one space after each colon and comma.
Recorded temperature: {"value": -2.5, "unit": "°C"}
